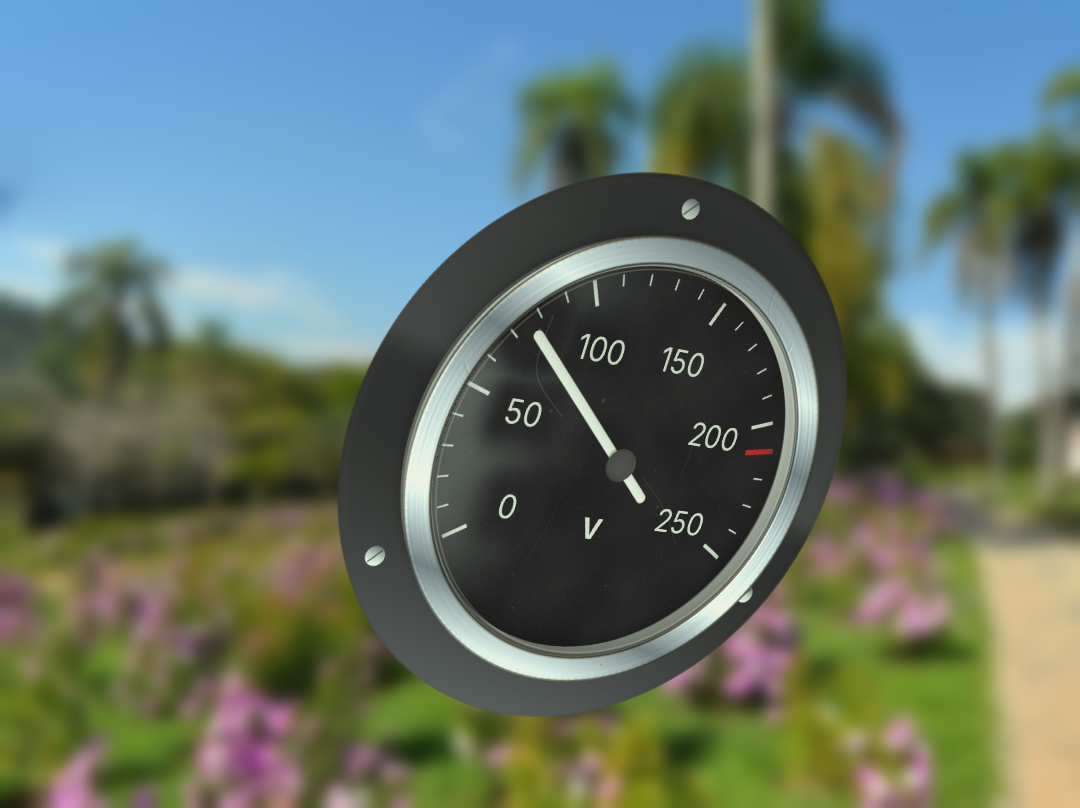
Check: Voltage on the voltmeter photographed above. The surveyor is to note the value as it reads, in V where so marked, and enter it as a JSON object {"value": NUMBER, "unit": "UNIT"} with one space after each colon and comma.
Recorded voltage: {"value": 75, "unit": "V"}
